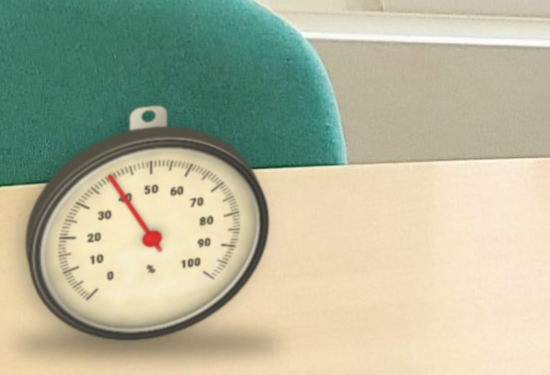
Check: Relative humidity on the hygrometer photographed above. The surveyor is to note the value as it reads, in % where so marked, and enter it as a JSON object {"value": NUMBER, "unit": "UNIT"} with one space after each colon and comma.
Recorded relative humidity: {"value": 40, "unit": "%"}
